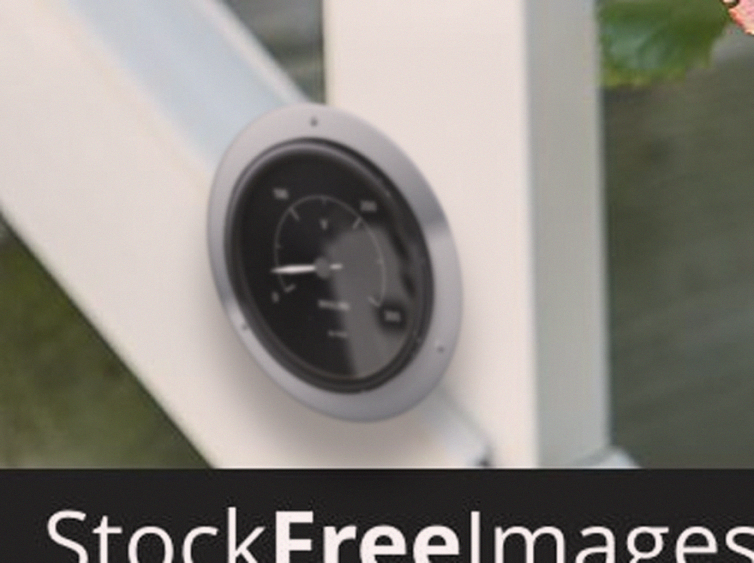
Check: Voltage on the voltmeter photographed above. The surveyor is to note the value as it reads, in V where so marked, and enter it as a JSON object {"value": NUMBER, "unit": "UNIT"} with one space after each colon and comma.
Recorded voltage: {"value": 25, "unit": "V"}
